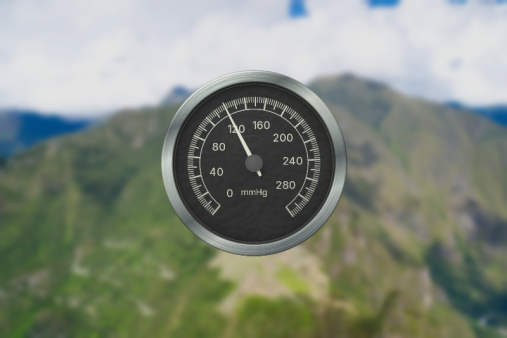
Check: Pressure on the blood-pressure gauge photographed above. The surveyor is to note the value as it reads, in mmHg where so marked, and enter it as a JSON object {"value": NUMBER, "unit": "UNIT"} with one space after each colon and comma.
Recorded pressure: {"value": 120, "unit": "mmHg"}
